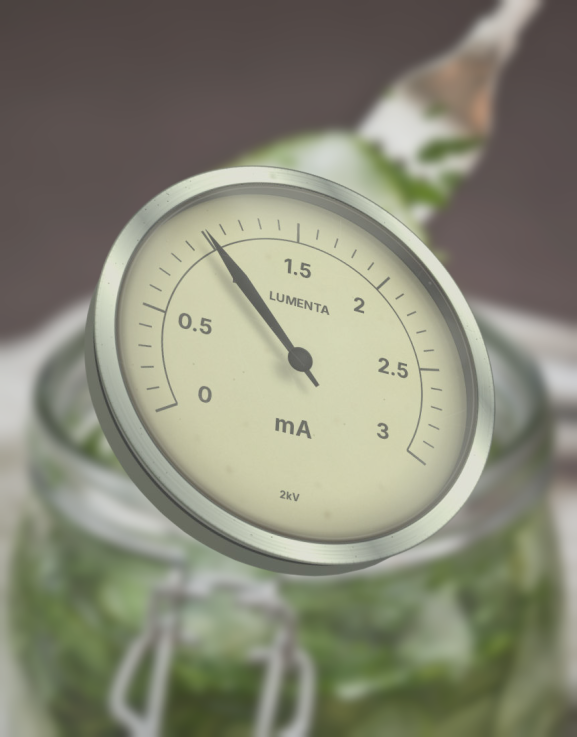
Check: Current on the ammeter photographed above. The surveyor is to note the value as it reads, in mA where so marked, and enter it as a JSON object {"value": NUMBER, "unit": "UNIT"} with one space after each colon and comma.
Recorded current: {"value": 1, "unit": "mA"}
